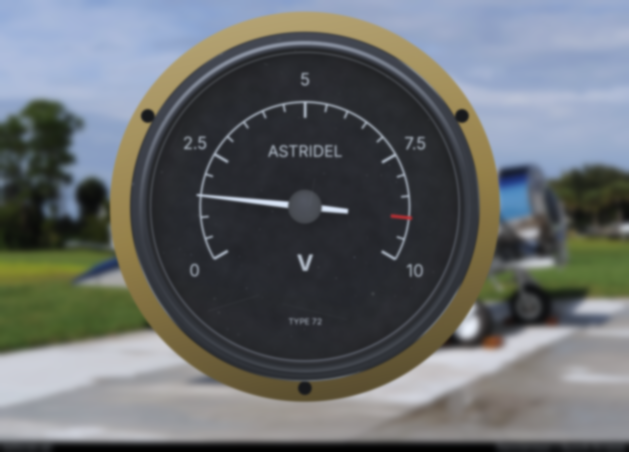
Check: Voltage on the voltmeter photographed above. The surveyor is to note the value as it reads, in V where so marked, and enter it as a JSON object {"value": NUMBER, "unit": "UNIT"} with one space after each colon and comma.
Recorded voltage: {"value": 1.5, "unit": "V"}
